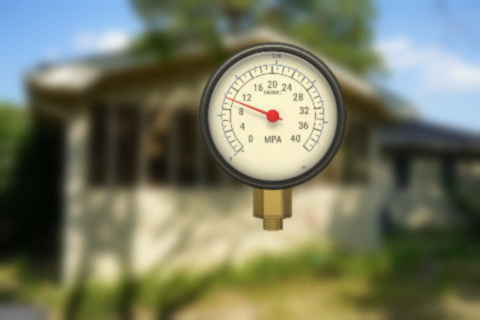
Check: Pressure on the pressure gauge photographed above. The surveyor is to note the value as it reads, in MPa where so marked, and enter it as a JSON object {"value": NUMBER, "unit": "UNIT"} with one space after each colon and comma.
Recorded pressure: {"value": 10, "unit": "MPa"}
